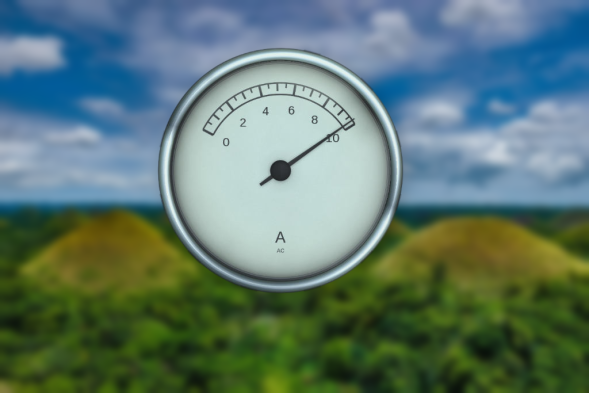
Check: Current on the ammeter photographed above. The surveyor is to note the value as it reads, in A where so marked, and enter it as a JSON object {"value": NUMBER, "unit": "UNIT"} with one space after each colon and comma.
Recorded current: {"value": 9.75, "unit": "A"}
